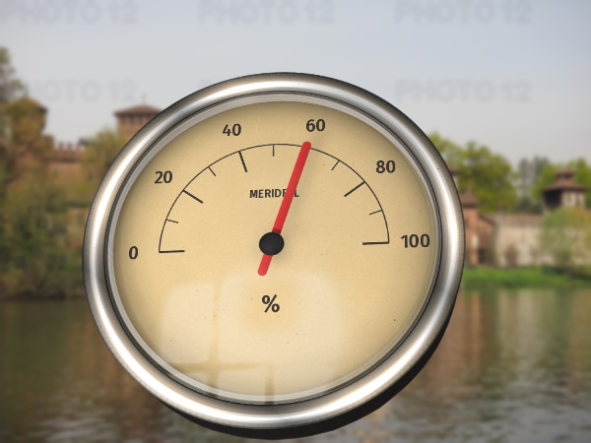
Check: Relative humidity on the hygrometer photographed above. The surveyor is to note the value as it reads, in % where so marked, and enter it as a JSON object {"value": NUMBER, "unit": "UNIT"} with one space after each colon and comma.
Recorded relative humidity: {"value": 60, "unit": "%"}
